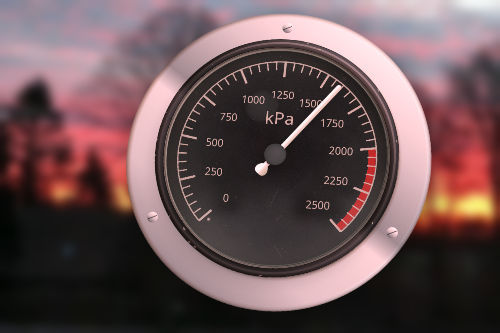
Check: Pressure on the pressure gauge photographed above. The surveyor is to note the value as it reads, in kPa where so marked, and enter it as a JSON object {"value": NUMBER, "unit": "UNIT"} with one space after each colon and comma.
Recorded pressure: {"value": 1600, "unit": "kPa"}
